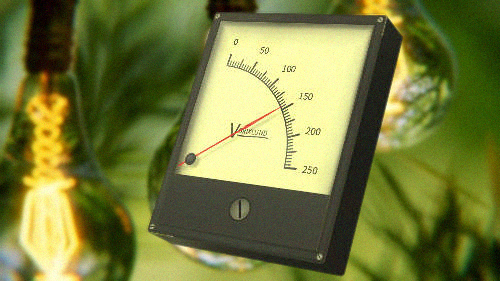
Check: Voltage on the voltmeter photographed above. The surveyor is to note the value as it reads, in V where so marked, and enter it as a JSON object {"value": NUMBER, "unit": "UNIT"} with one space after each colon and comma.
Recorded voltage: {"value": 150, "unit": "V"}
